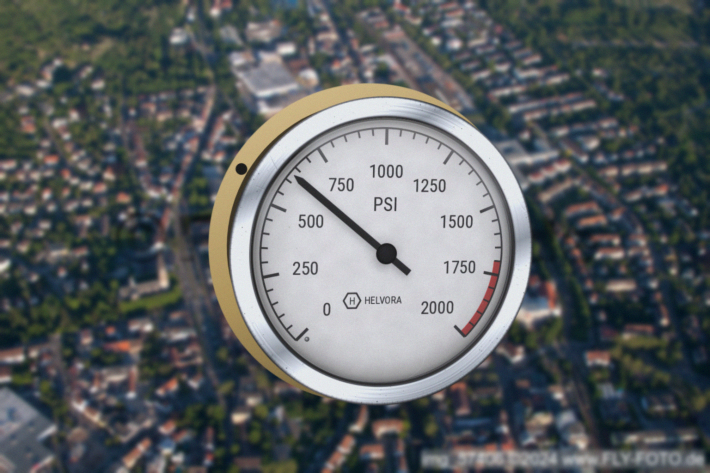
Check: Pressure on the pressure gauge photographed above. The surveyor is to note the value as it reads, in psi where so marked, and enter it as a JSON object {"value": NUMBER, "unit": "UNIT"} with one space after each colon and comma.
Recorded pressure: {"value": 625, "unit": "psi"}
